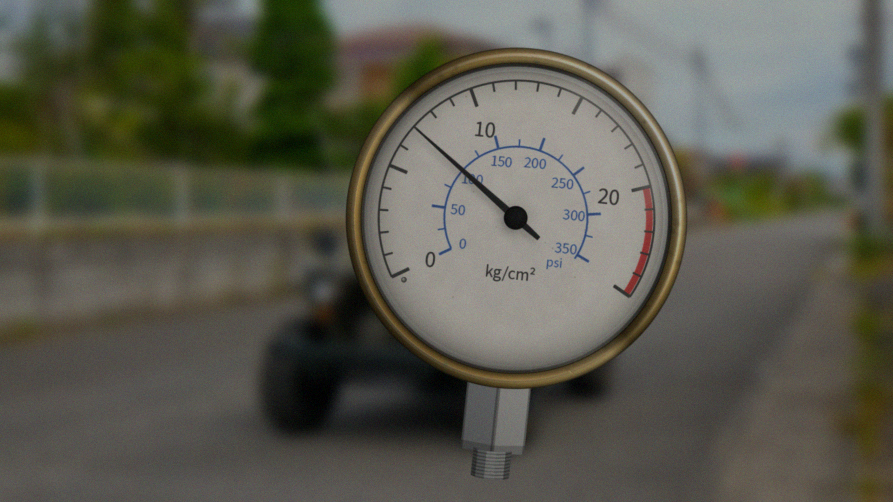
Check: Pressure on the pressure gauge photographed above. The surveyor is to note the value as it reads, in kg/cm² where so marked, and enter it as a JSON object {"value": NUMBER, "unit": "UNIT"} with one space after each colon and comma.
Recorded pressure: {"value": 7, "unit": "kg/cm²"}
